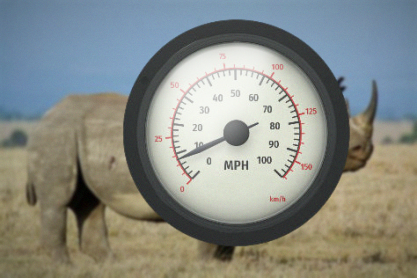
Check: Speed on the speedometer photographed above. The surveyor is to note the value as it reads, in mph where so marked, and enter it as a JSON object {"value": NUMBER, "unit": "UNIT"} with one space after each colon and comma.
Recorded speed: {"value": 8, "unit": "mph"}
